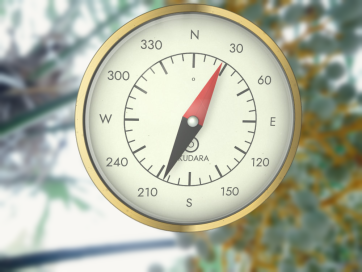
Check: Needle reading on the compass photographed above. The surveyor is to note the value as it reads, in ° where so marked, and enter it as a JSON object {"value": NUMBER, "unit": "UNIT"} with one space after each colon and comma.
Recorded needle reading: {"value": 25, "unit": "°"}
